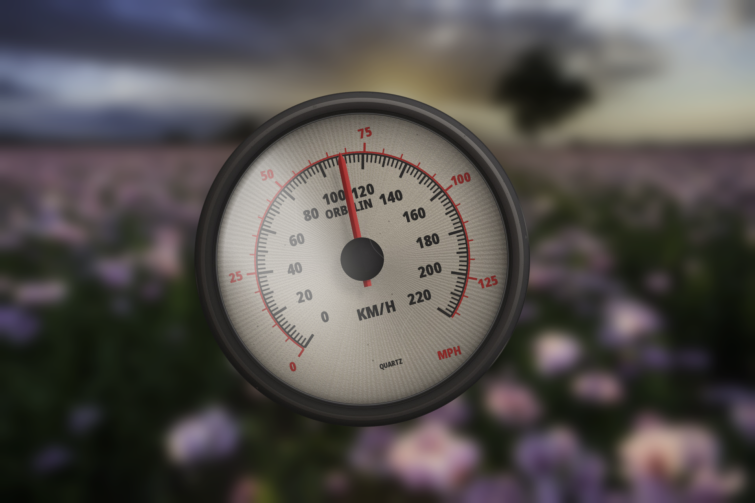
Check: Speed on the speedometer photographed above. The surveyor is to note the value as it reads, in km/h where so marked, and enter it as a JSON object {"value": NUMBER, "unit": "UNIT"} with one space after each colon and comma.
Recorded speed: {"value": 110, "unit": "km/h"}
